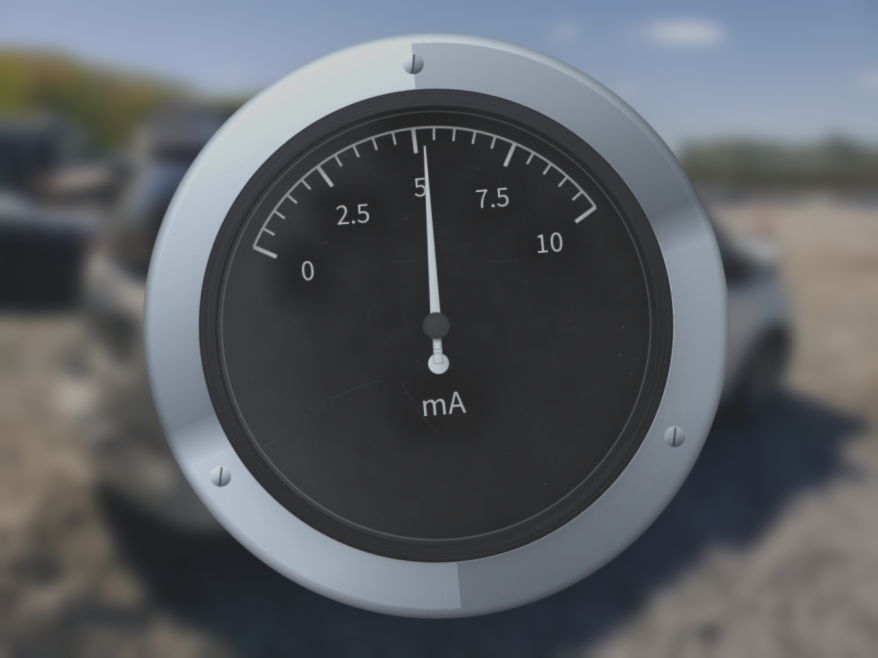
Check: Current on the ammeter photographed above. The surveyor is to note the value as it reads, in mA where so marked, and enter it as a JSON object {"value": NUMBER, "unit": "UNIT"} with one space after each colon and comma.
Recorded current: {"value": 5.25, "unit": "mA"}
